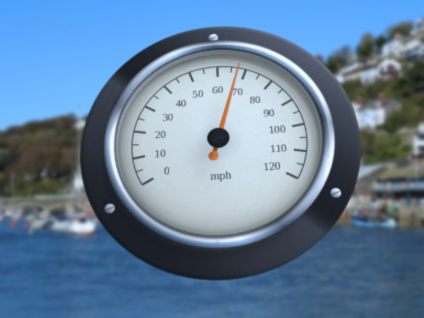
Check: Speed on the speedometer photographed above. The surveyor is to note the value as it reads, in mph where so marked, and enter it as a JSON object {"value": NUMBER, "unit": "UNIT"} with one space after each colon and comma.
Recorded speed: {"value": 67.5, "unit": "mph"}
